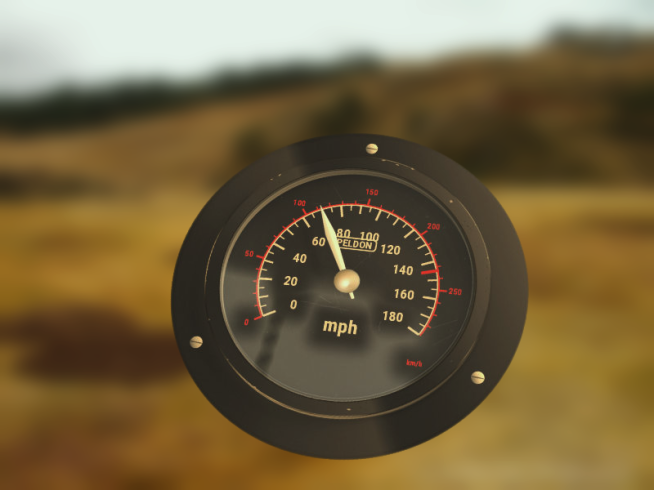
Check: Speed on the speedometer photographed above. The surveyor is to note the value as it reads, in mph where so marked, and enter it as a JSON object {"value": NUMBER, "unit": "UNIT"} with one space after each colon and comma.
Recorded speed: {"value": 70, "unit": "mph"}
